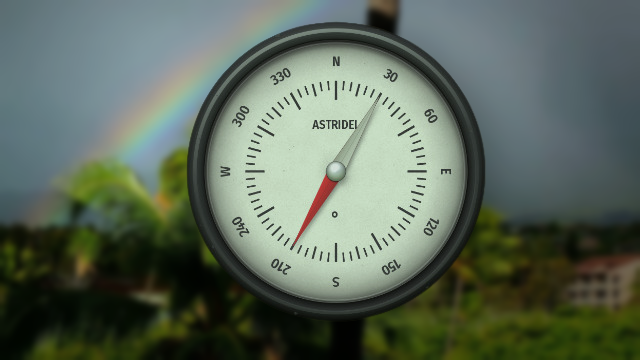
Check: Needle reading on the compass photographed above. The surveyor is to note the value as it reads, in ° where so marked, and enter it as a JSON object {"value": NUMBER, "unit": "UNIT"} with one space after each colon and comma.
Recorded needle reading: {"value": 210, "unit": "°"}
